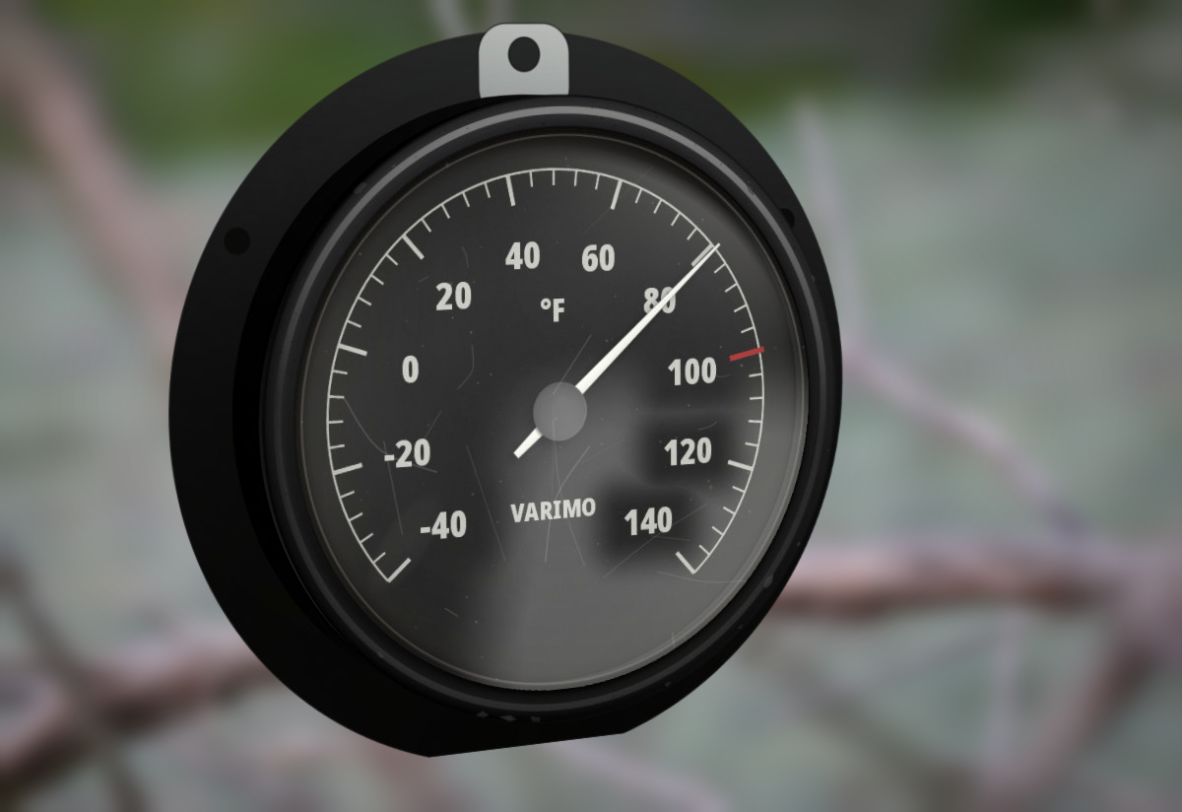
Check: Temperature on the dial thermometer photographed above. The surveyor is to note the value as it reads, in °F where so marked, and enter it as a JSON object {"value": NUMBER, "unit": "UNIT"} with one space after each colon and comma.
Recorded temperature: {"value": 80, "unit": "°F"}
